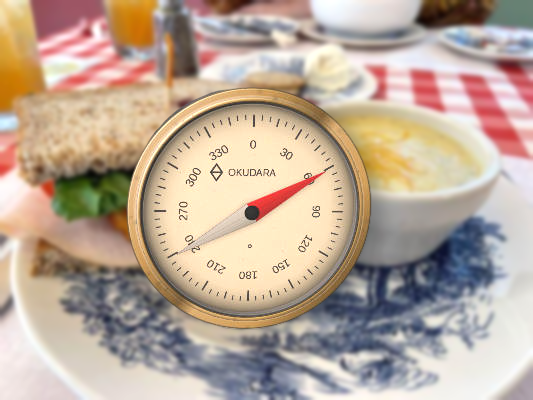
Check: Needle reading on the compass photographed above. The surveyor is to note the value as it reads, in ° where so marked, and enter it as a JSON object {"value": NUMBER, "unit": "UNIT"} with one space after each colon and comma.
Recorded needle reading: {"value": 60, "unit": "°"}
